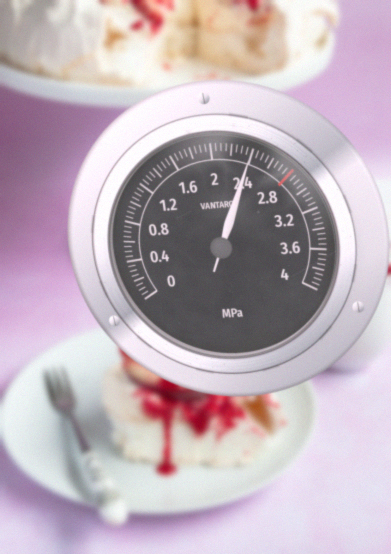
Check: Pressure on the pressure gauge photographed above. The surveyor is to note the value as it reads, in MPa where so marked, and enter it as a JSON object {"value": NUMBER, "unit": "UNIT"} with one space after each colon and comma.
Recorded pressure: {"value": 2.4, "unit": "MPa"}
